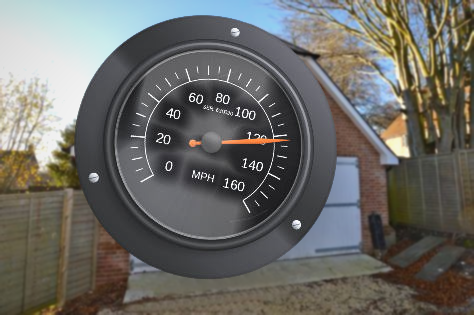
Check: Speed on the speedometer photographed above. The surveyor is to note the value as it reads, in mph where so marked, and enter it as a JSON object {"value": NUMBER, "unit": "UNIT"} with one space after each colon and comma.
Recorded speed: {"value": 122.5, "unit": "mph"}
